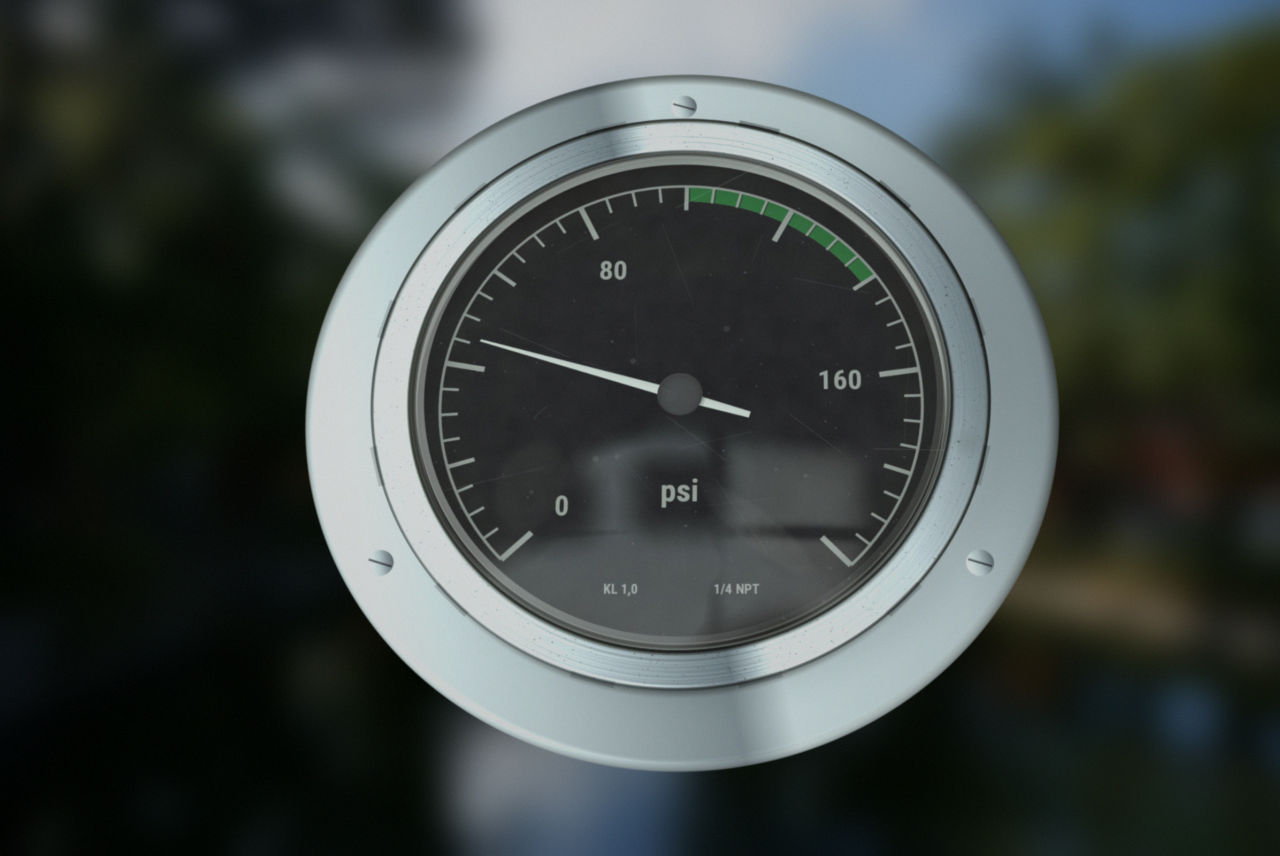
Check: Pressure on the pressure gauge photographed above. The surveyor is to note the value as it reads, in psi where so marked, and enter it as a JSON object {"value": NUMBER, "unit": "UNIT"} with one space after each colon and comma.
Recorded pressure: {"value": 45, "unit": "psi"}
